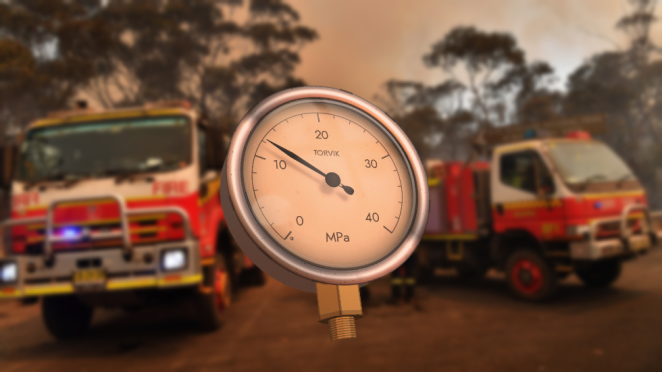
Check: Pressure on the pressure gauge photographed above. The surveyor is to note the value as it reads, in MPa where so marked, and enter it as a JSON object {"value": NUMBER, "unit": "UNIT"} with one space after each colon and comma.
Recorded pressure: {"value": 12, "unit": "MPa"}
